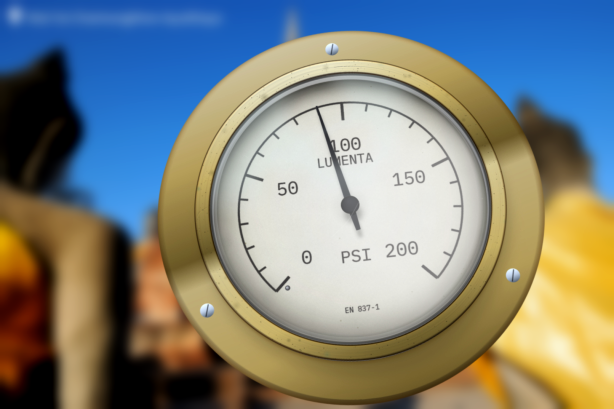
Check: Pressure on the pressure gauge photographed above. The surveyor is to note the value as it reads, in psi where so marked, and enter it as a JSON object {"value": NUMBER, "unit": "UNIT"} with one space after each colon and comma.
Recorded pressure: {"value": 90, "unit": "psi"}
